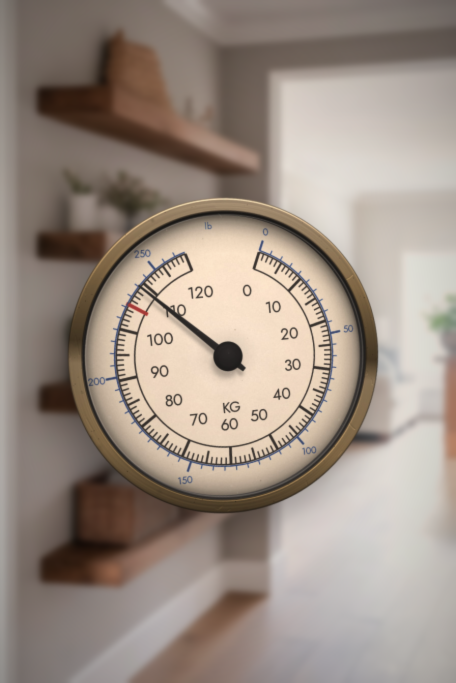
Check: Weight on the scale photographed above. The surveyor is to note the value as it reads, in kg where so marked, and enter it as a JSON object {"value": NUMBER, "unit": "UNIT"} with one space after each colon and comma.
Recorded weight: {"value": 109, "unit": "kg"}
